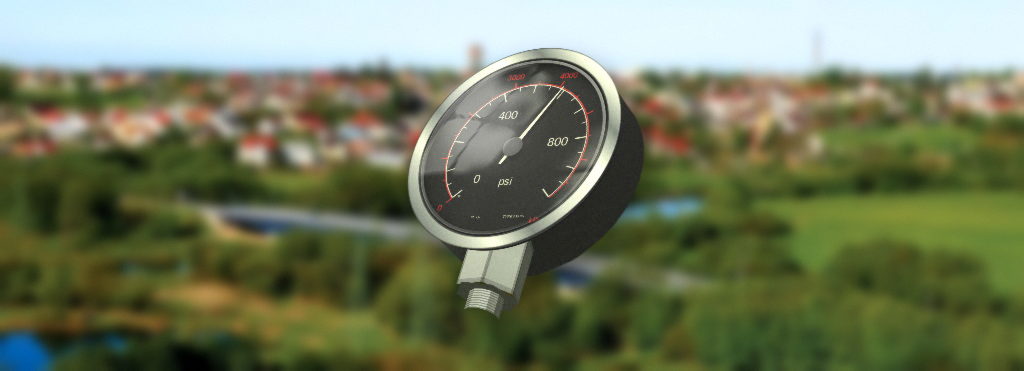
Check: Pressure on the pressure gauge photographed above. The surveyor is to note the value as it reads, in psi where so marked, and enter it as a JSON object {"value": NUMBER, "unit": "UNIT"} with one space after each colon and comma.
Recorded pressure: {"value": 600, "unit": "psi"}
